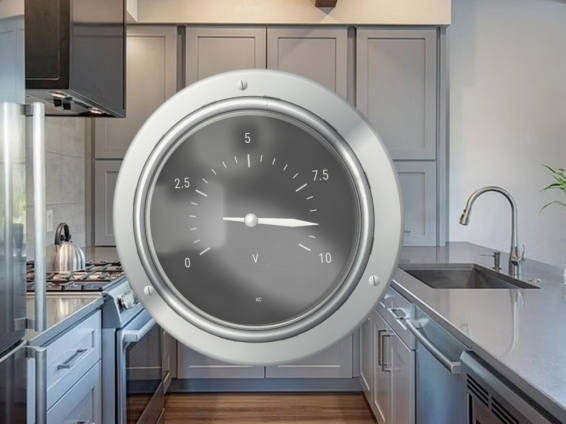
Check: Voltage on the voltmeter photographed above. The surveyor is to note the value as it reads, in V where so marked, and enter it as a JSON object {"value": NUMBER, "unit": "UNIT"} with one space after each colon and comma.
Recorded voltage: {"value": 9, "unit": "V"}
